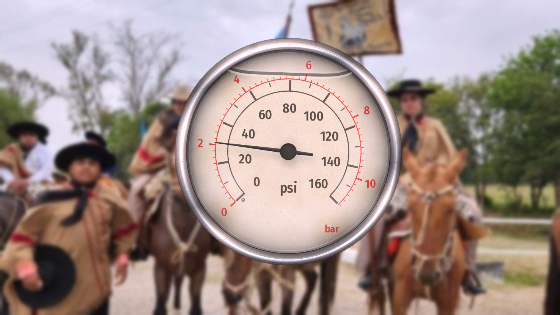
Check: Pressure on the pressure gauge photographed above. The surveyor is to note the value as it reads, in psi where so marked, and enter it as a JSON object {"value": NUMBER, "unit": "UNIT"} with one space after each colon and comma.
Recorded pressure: {"value": 30, "unit": "psi"}
